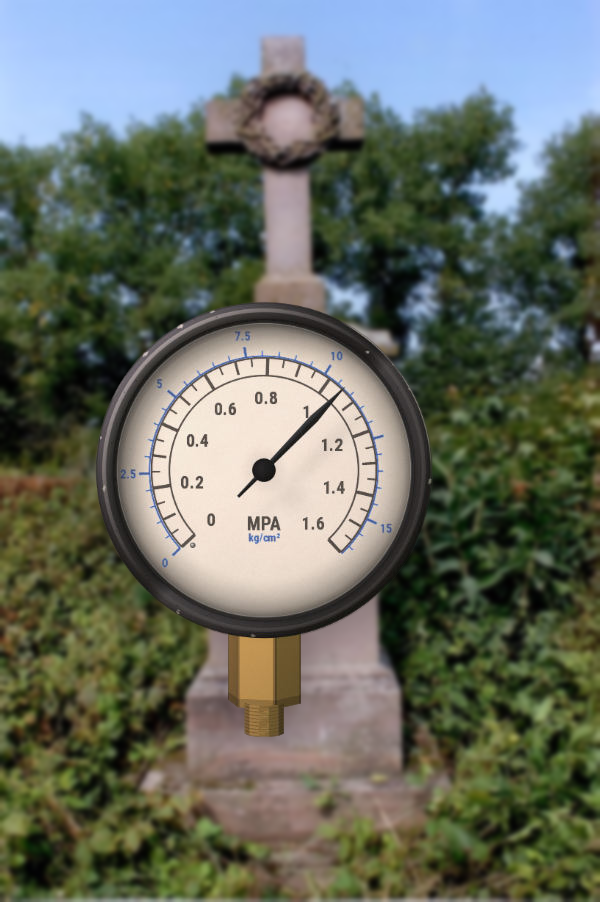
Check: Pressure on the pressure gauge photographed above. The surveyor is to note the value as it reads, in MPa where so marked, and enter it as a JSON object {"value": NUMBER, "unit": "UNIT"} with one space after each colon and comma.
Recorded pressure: {"value": 1.05, "unit": "MPa"}
